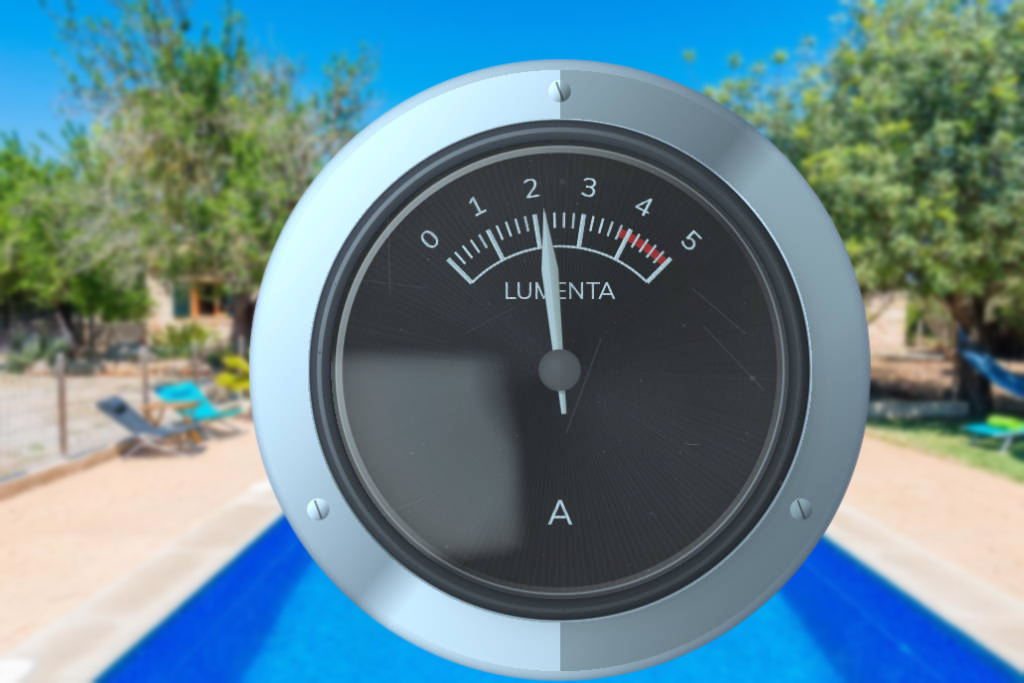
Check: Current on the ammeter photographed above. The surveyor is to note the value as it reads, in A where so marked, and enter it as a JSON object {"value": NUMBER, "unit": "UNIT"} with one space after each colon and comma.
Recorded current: {"value": 2.2, "unit": "A"}
